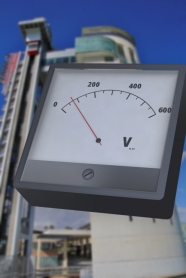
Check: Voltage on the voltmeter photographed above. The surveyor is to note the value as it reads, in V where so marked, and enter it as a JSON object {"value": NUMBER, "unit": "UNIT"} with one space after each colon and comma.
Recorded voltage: {"value": 75, "unit": "V"}
